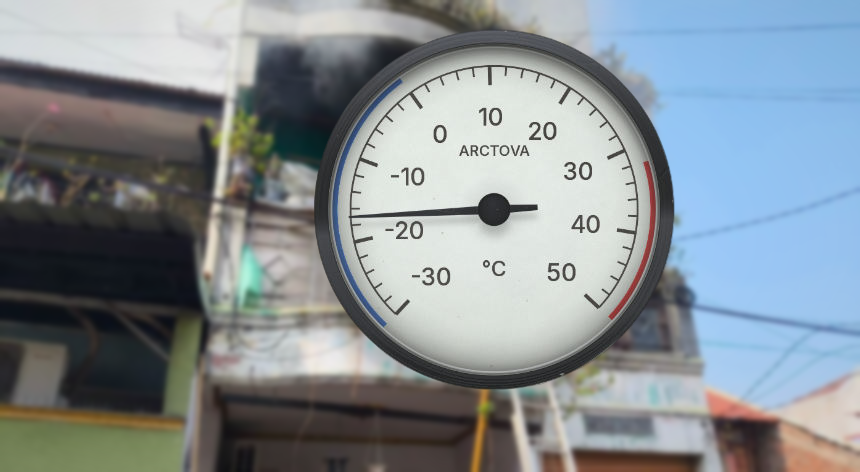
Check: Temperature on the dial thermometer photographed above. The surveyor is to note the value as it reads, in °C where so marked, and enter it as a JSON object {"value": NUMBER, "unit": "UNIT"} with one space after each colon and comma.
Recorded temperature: {"value": -17, "unit": "°C"}
